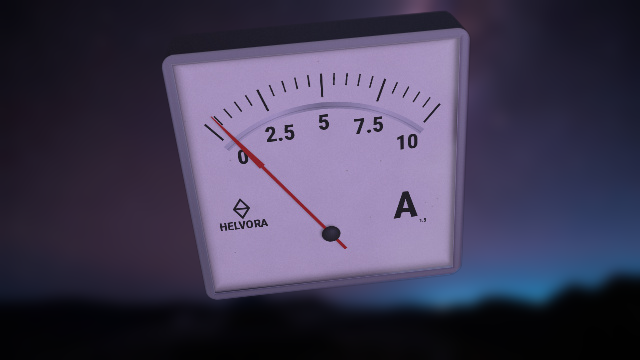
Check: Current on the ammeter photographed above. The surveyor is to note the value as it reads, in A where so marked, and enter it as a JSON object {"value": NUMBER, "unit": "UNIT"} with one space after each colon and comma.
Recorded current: {"value": 0.5, "unit": "A"}
